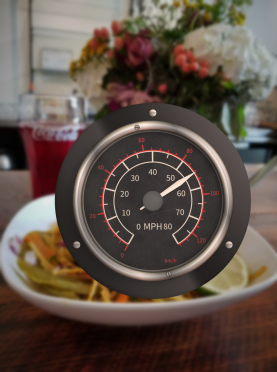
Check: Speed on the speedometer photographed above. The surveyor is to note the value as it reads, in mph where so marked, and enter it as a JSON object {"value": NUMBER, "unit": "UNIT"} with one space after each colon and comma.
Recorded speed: {"value": 55, "unit": "mph"}
